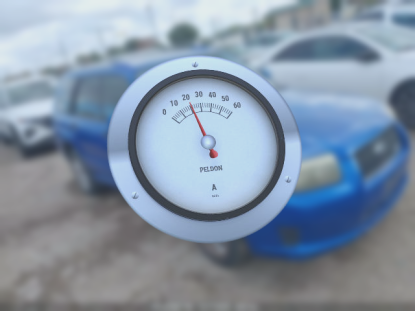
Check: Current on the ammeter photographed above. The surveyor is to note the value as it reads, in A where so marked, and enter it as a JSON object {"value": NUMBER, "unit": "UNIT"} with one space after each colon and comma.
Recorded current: {"value": 20, "unit": "A"}
